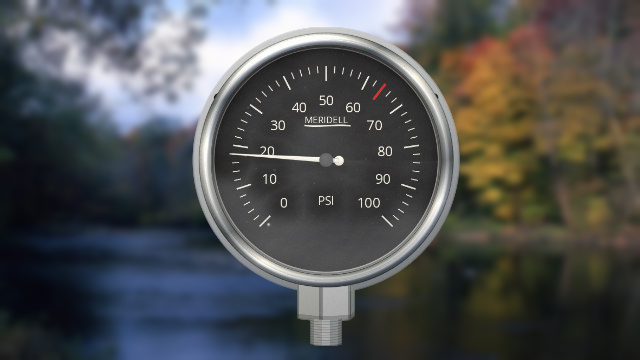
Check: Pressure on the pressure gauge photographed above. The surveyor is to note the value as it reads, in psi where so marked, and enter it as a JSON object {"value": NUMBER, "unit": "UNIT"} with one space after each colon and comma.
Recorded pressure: {"value": 18, "unit": "psi"}
